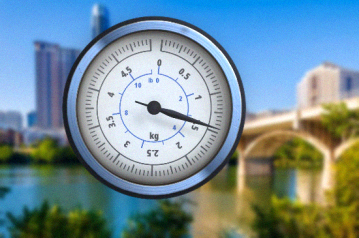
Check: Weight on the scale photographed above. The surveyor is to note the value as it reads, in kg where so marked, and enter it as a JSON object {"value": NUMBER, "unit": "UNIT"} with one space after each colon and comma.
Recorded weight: {"value": 1.45, "unit": "kg"}
